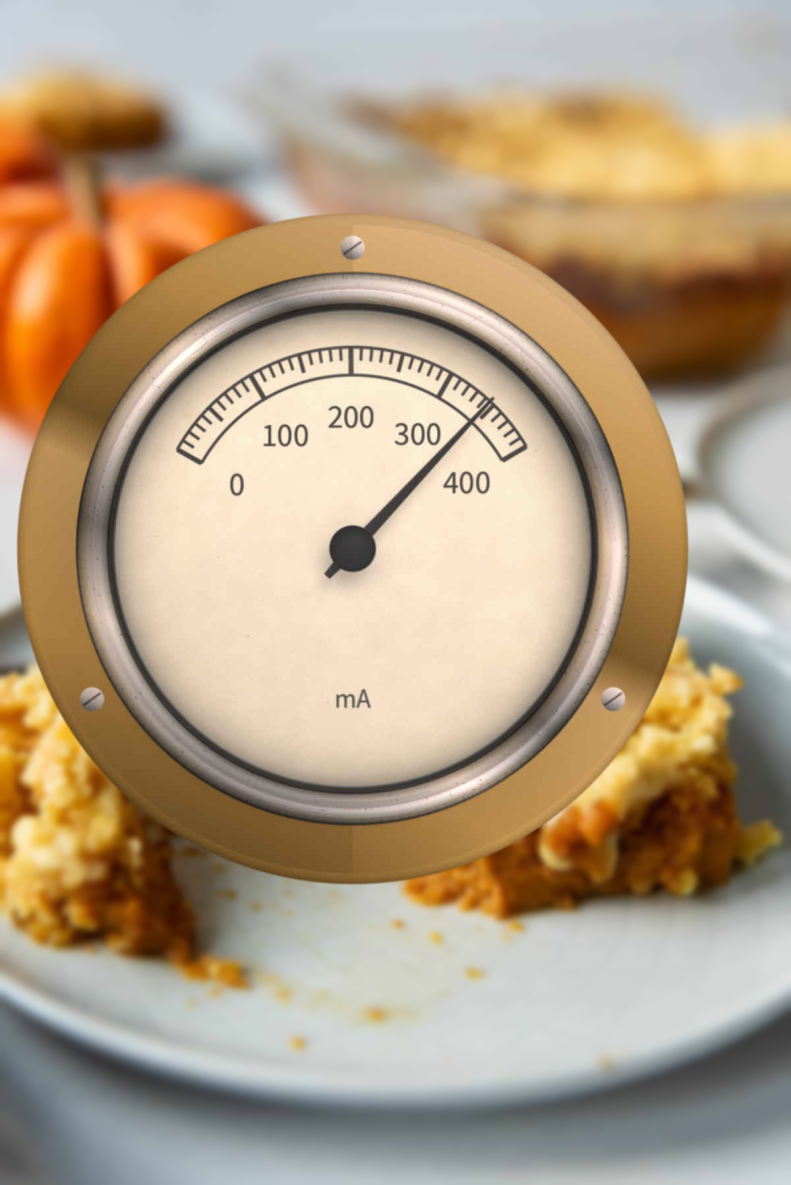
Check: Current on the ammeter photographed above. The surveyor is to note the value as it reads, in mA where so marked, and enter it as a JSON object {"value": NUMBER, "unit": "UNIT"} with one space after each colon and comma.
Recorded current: {"value": 345, "unit": "mA"}
